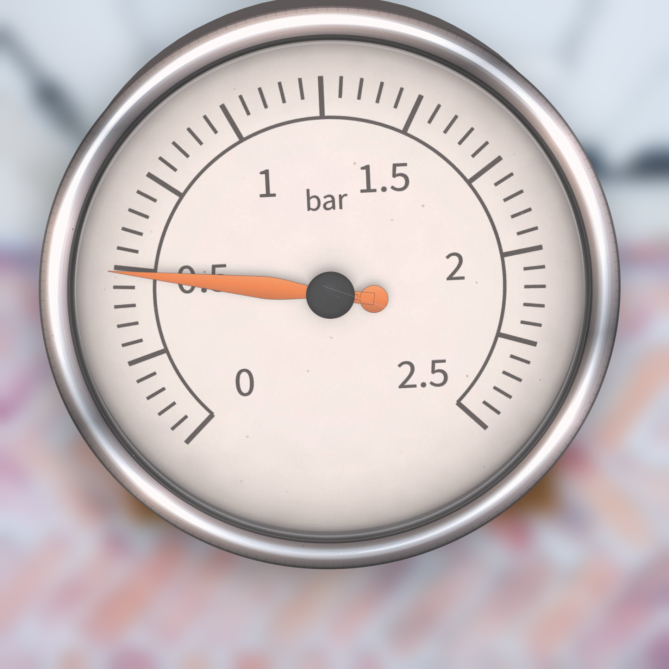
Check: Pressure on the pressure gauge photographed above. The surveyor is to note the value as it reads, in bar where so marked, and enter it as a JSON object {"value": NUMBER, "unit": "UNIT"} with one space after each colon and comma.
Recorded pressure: {"value": 0.5, "unit": "bar"}
